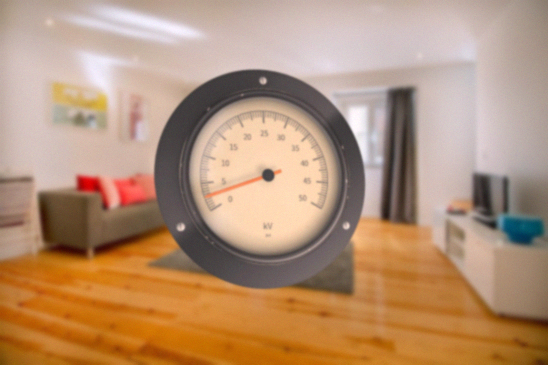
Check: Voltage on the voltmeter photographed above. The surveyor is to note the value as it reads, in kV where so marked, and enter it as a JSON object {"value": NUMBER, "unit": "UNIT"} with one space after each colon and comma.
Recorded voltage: {"value": 2.5, "unit": "kV"}
